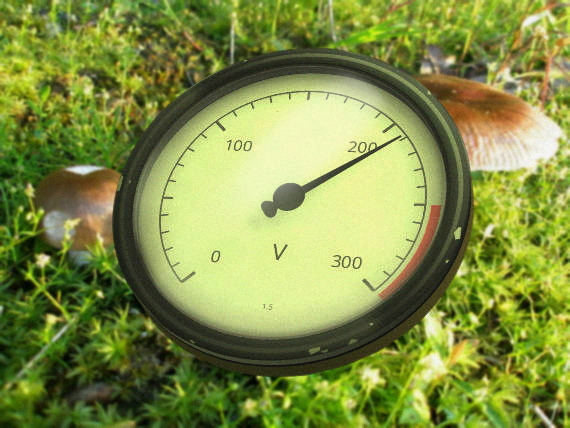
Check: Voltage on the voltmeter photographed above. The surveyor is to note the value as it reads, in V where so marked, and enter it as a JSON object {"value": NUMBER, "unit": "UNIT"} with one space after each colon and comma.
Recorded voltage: {"value": 210, "unit": "V"}
